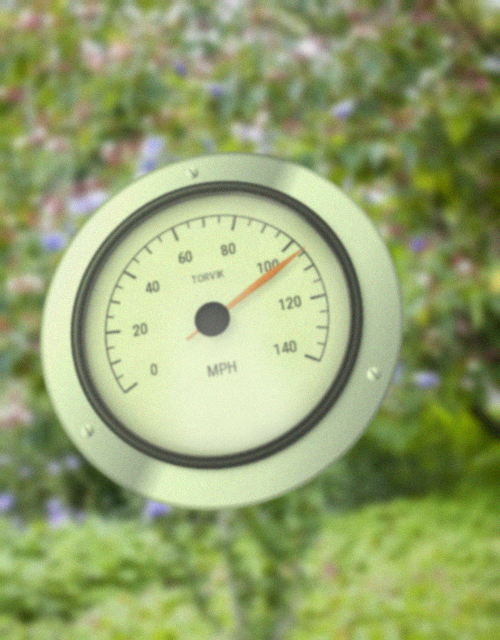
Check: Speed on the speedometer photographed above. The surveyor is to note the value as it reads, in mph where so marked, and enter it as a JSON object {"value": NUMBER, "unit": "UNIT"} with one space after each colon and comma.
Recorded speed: {"value": 105, "unit": "mph"}
